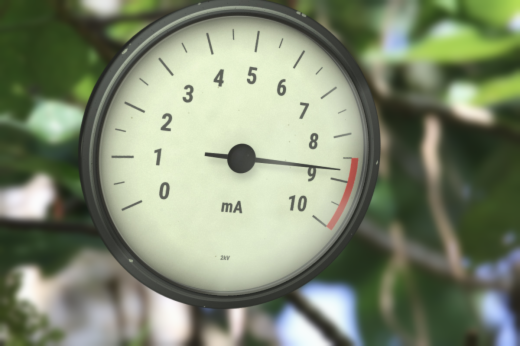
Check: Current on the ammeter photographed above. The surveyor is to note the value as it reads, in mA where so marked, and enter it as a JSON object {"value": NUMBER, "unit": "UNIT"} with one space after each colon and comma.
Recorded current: {"value": 8.75, "unit": "mA"}
